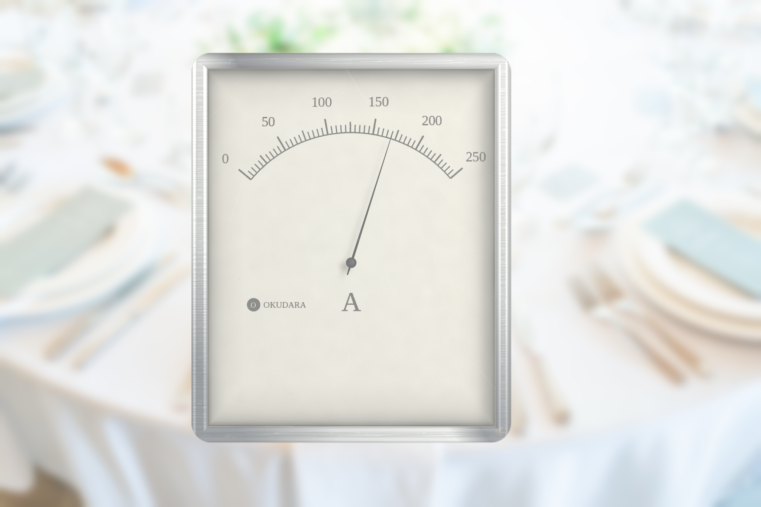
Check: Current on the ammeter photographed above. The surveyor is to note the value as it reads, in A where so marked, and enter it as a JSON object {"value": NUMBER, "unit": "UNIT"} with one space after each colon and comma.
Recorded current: {"value": 170, "unit": "A"}
